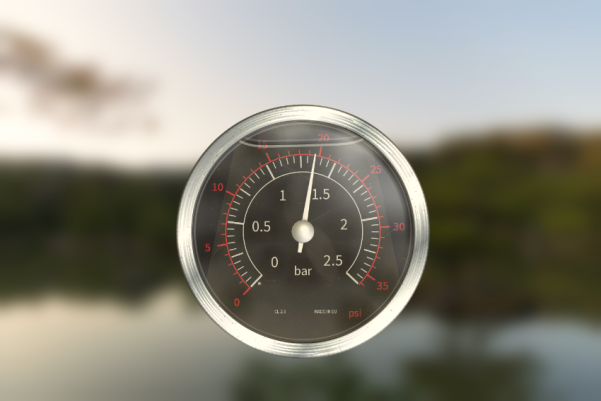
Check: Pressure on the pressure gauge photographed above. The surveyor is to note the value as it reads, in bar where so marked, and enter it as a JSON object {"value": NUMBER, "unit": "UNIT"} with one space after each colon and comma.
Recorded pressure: {"value": 1.35, "unit": "bar"}
